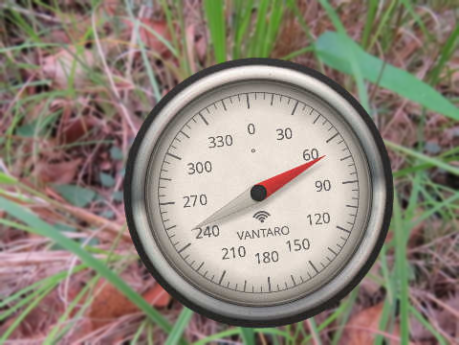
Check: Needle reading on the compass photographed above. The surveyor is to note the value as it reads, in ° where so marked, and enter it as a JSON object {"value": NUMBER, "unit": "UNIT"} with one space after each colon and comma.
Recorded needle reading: {"value": 67.5, "unit": "°"}
